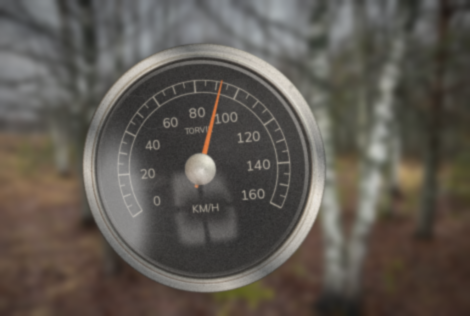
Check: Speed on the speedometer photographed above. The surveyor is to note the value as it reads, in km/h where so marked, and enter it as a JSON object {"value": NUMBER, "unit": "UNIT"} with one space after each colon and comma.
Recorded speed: {"value": 92.5, "unit": "km/h"}
